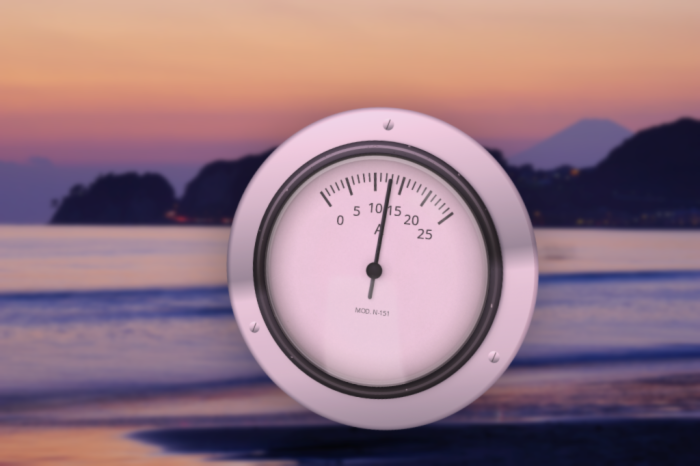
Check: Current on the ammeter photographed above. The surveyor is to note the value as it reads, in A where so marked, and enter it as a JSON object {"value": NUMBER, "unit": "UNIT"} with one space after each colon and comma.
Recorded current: {"value": 13, "unit": "A"}
